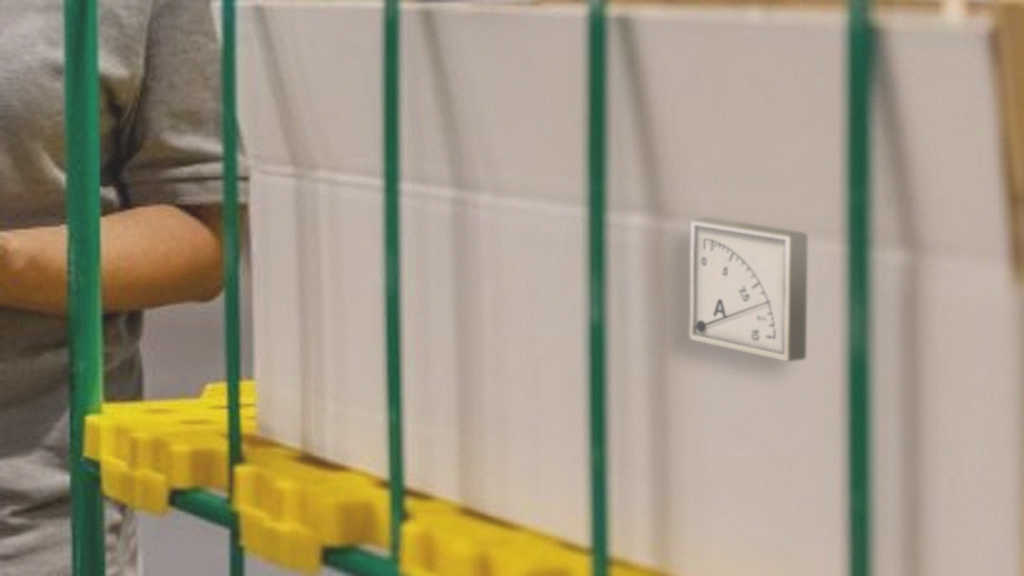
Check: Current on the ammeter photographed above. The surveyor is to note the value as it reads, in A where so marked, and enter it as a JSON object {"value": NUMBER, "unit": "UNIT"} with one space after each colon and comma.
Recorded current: {"value": 8.5, "unit": "A"}
